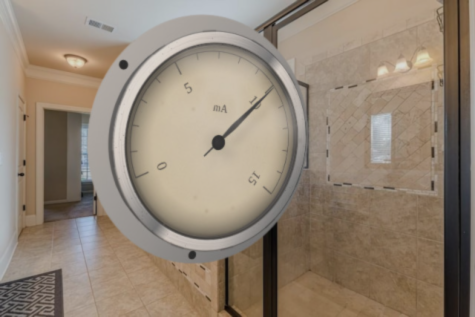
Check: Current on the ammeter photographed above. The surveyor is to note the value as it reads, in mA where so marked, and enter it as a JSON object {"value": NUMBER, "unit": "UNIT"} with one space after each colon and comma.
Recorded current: {"value": 10, "unit": "mA"}
